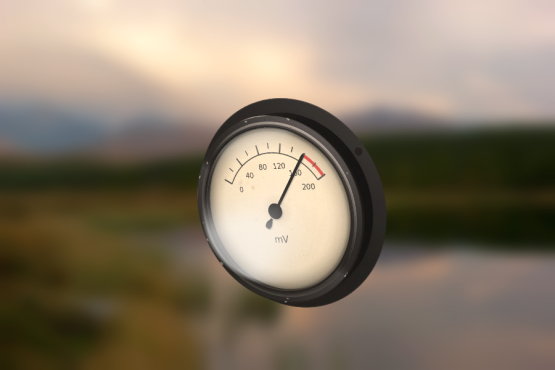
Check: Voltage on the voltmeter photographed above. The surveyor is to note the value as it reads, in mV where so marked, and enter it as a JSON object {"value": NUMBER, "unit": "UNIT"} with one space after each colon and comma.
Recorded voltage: {"value": 160, "unit": "mV"}
